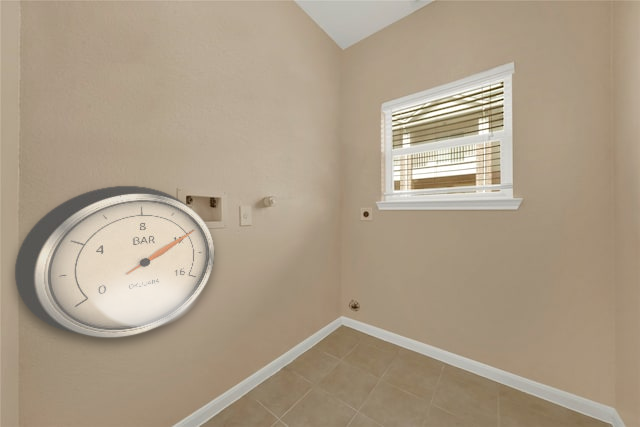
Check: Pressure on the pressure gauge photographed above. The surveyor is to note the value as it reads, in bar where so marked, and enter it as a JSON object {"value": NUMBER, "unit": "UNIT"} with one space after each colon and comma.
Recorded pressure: {"value": 12, "unit": "bar"}
